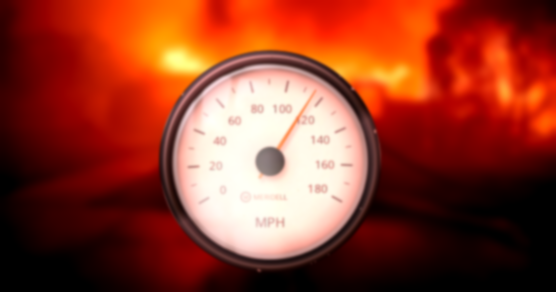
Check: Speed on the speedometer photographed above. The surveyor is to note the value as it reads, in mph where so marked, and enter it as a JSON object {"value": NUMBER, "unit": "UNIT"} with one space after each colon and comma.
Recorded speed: {"value": 115, "unit": "mph"}
